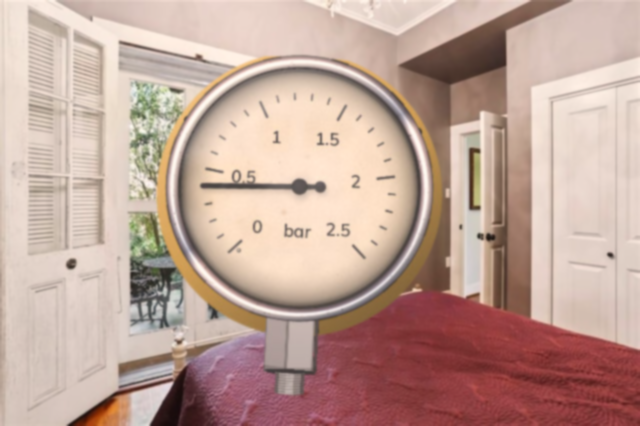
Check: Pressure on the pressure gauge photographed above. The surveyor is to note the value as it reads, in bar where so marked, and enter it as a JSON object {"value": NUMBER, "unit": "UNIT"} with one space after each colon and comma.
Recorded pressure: {"value": 0.4, "unit": "bar"}
